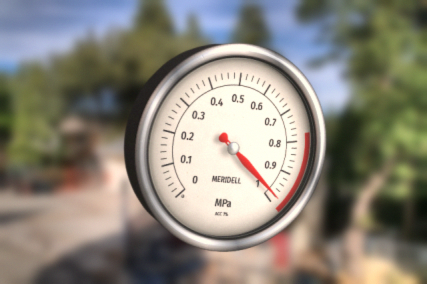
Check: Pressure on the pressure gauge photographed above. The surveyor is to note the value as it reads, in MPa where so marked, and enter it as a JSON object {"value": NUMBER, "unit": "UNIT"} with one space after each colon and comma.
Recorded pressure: {"value": 0.98, "unit": "MPa"}
